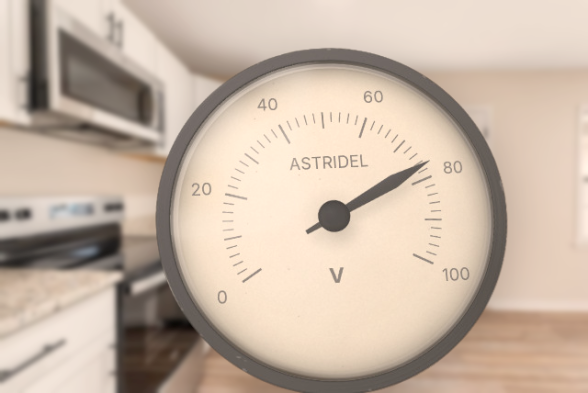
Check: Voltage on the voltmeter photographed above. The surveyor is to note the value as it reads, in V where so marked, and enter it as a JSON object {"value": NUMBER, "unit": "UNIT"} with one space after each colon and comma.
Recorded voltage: {"value": 77, "unit": "V"}
